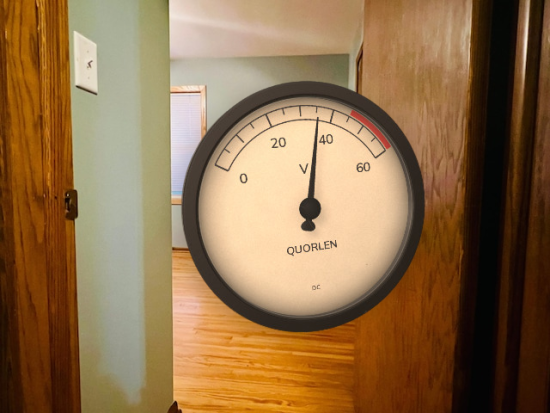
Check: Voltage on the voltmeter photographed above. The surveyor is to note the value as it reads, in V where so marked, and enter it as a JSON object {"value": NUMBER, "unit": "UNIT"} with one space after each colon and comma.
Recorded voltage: {"value": 35, "unit": "V"}
